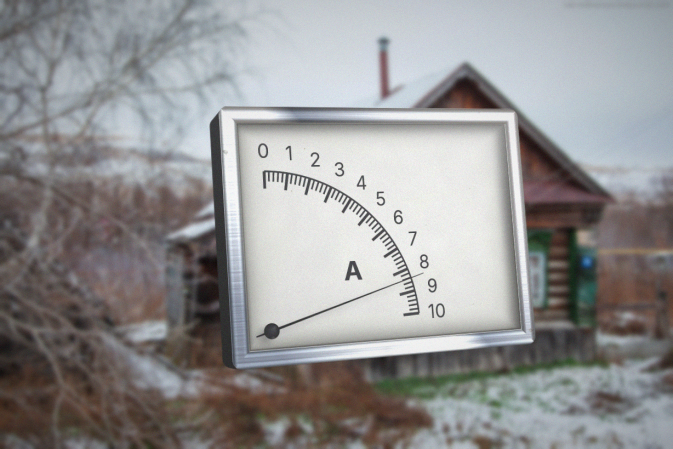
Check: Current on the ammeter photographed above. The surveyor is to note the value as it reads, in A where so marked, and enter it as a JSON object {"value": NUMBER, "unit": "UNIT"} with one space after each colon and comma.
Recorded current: {"value": 8.4, "unit": "A"}
